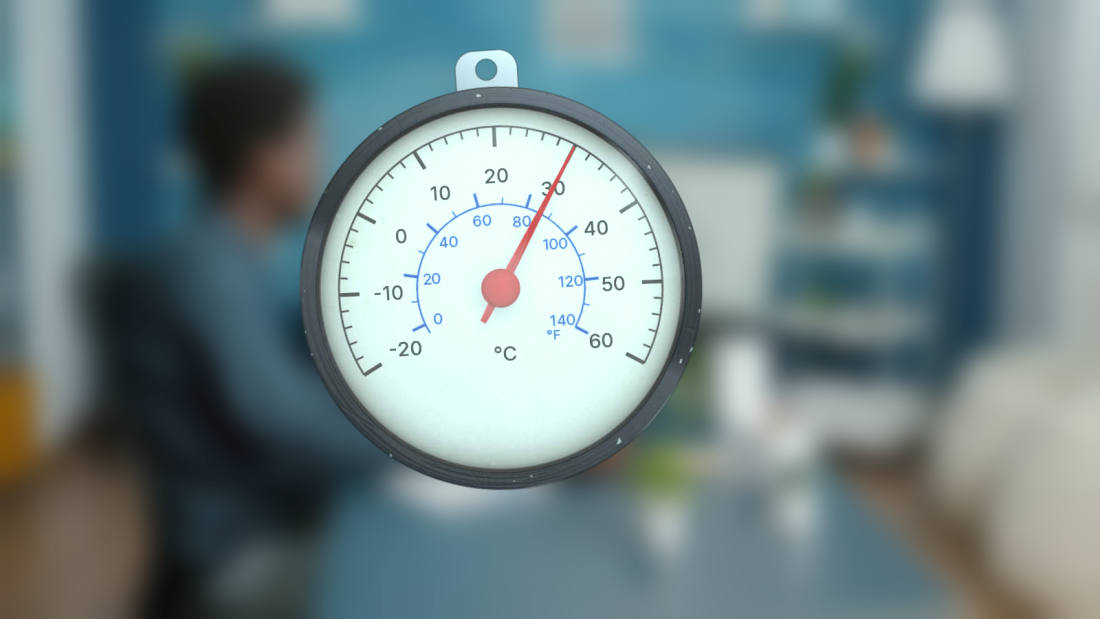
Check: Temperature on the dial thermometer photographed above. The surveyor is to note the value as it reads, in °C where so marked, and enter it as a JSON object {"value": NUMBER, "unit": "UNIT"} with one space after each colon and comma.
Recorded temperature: {"value": 30, "unit": "°C"}
